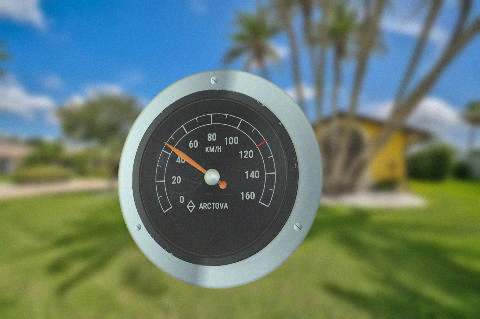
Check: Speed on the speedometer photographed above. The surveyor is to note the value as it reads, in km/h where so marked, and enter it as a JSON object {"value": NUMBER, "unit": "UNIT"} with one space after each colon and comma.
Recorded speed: {"value": 45, "unit": "km/h"}
